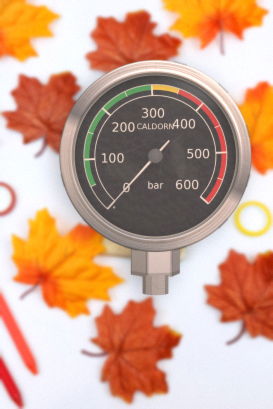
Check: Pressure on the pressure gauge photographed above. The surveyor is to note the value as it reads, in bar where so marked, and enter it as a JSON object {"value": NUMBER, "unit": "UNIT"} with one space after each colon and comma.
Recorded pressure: {"value": 0, "unit": "bar"}
